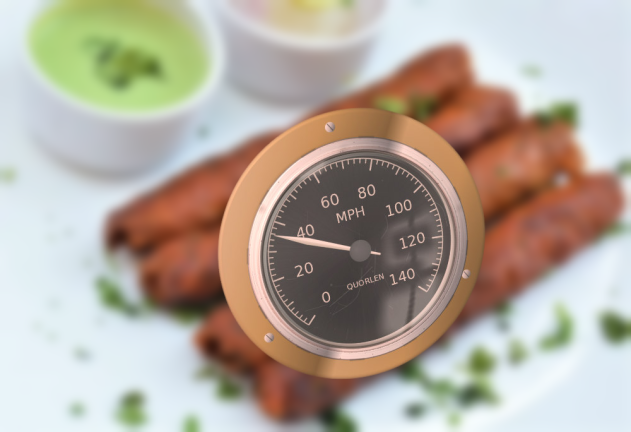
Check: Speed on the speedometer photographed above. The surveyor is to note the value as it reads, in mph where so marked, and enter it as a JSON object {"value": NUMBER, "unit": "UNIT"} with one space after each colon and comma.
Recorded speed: {"value": 36, "unit": "mph"}
